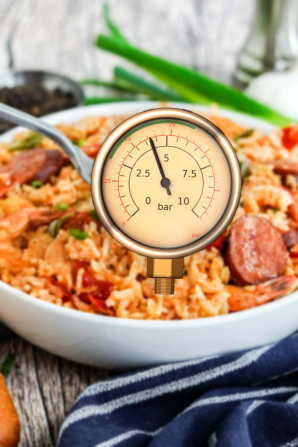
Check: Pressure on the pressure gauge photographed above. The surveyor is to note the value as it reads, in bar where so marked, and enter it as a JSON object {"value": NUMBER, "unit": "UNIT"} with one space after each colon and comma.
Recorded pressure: {"value": 4.25, "unit": "bar"}
